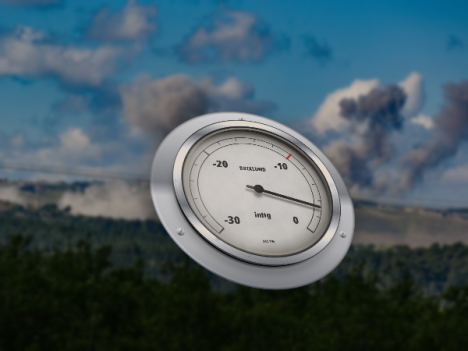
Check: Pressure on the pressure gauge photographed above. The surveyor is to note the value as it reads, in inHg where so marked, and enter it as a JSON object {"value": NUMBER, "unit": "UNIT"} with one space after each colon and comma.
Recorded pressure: {"value": -3, "unit": "inHg"}
